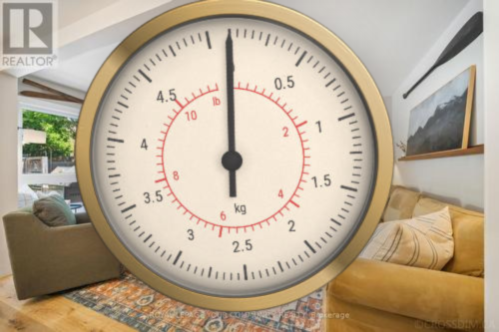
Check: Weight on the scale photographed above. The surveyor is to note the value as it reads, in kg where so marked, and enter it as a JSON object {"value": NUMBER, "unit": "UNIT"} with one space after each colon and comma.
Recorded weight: {"value": 0, "unit": "kg"}
